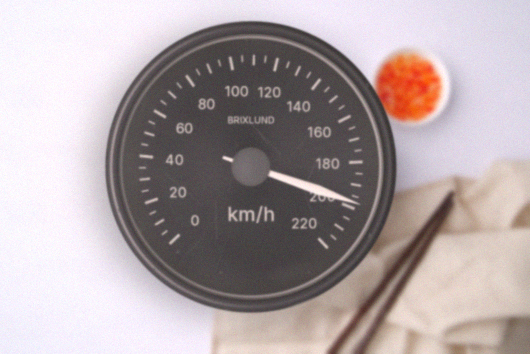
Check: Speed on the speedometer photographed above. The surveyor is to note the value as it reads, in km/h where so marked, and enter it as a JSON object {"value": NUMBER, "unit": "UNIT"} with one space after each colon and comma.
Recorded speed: {"value": 197.5, "unit": "km/h"}
